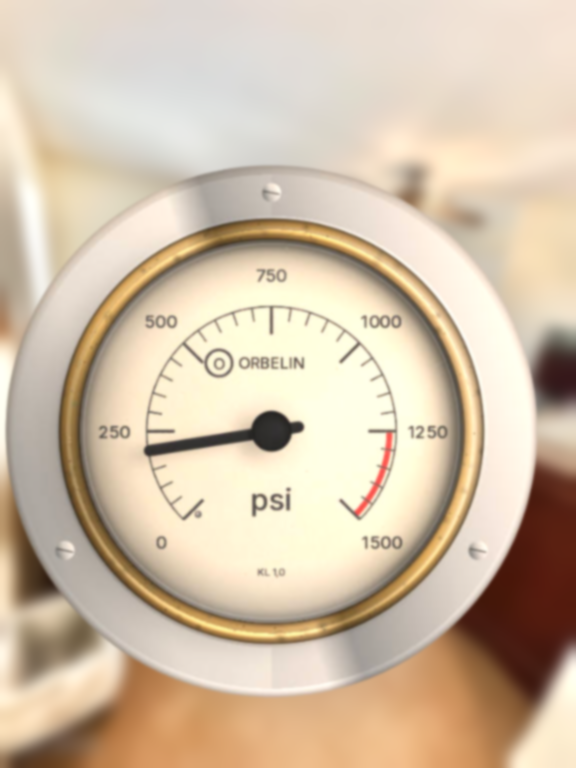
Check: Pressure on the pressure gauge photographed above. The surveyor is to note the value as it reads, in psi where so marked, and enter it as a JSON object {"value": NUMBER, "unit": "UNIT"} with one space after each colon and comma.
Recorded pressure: {"value": 200, "unit": "psi"}
